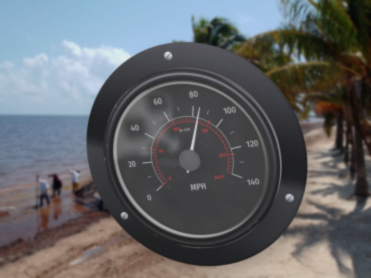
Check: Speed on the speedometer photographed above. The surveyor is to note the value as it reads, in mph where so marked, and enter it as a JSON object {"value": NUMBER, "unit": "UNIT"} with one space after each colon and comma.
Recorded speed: {"value": 85, "unit": "mph"}
